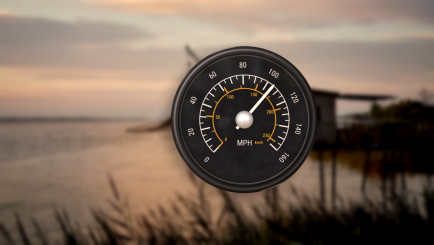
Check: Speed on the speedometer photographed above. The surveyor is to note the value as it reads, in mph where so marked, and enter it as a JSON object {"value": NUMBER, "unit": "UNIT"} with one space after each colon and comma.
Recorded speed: {"value": 105, "unit": "mph"}
